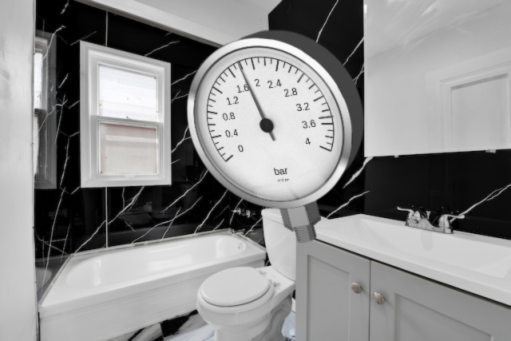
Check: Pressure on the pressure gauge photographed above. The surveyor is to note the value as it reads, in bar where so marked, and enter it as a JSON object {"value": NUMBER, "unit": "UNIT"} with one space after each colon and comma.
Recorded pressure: {"value": 1.8, "unit": "bar"}
